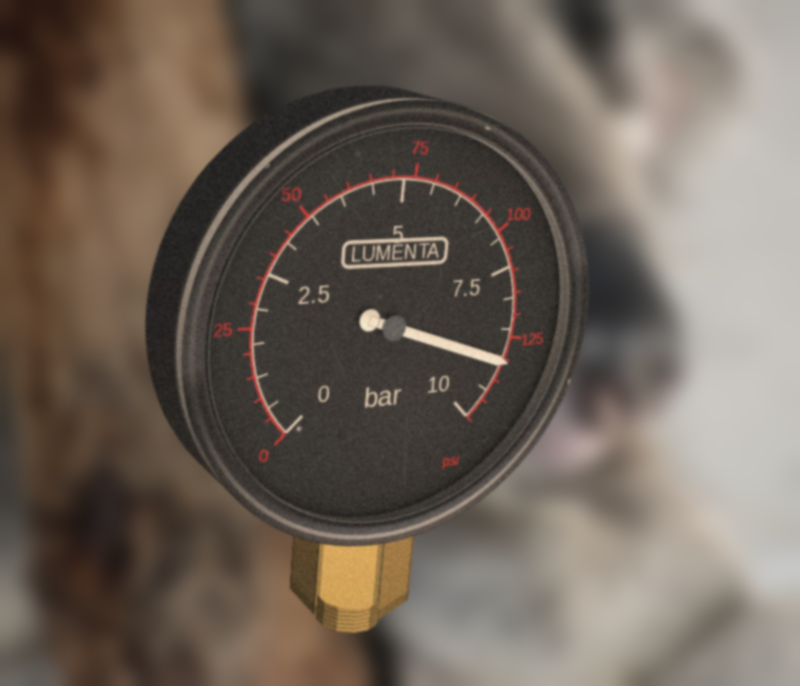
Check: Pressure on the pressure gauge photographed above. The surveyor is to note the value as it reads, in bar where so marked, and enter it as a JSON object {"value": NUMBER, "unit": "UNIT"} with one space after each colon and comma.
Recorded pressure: {"value": 9, "unit": "bar"}
